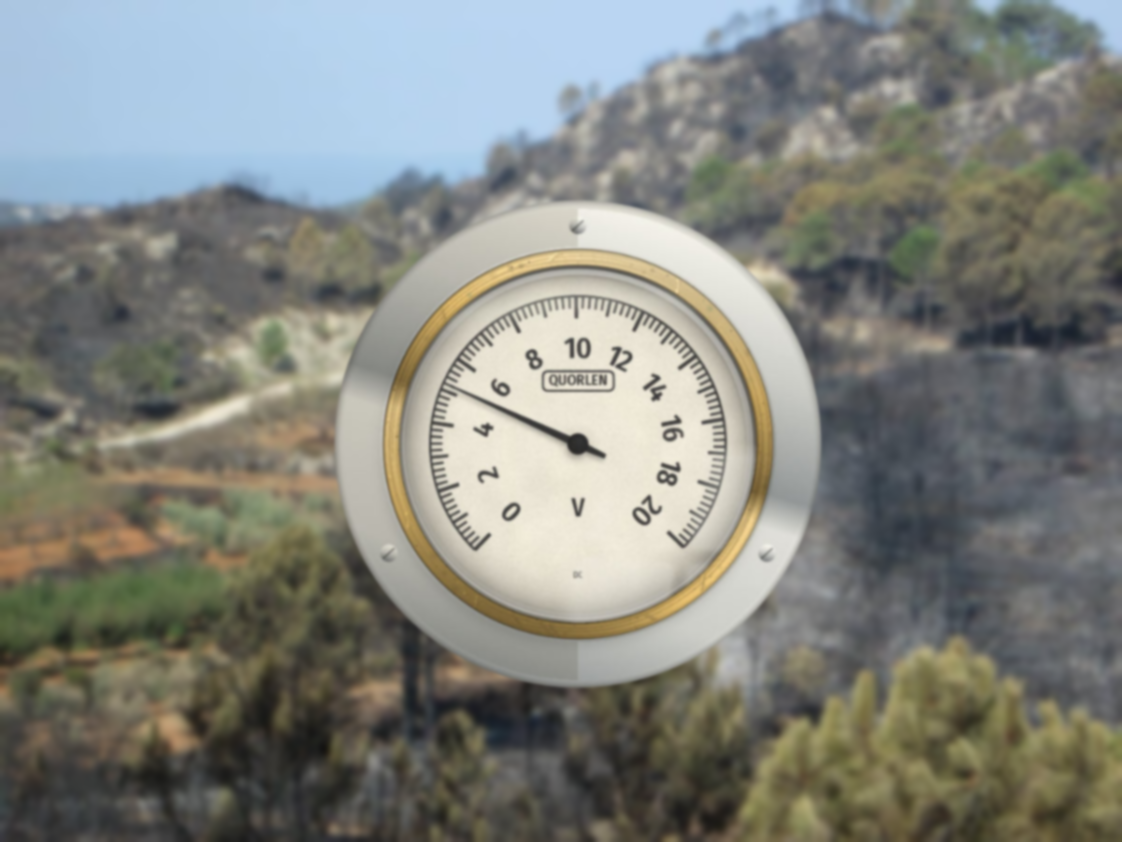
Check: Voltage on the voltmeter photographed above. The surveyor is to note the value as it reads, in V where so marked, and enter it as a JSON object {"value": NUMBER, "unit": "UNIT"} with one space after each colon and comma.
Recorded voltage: {"value": 5.2, "unit": "V"}
